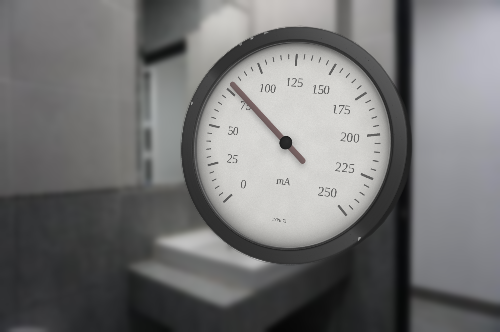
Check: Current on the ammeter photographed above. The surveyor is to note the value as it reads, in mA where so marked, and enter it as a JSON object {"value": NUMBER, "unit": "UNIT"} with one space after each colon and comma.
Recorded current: {"value": 80, "unit": "mA"}
